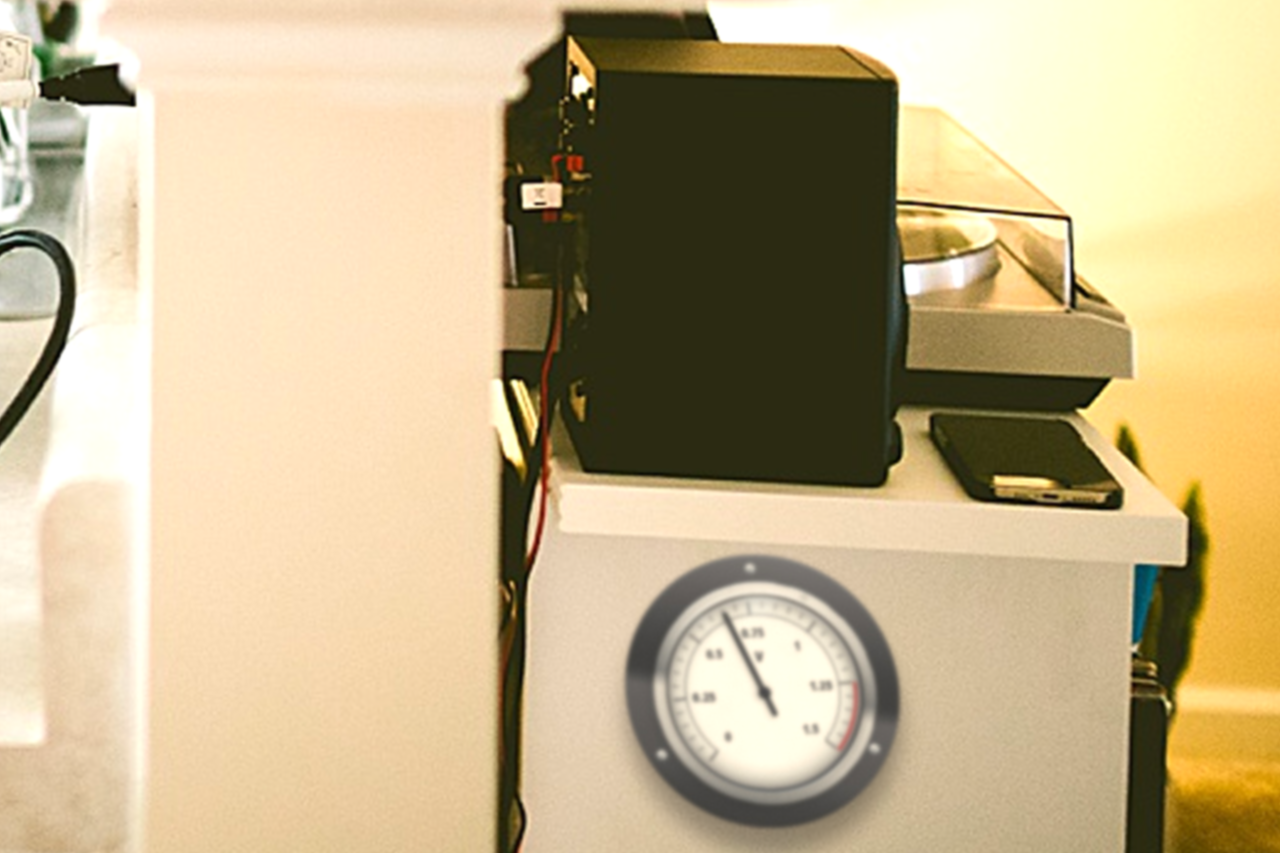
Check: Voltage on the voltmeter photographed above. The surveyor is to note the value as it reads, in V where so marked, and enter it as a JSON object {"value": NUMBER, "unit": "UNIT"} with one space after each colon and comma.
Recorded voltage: {"value": 0.65, "unit": "V"}
